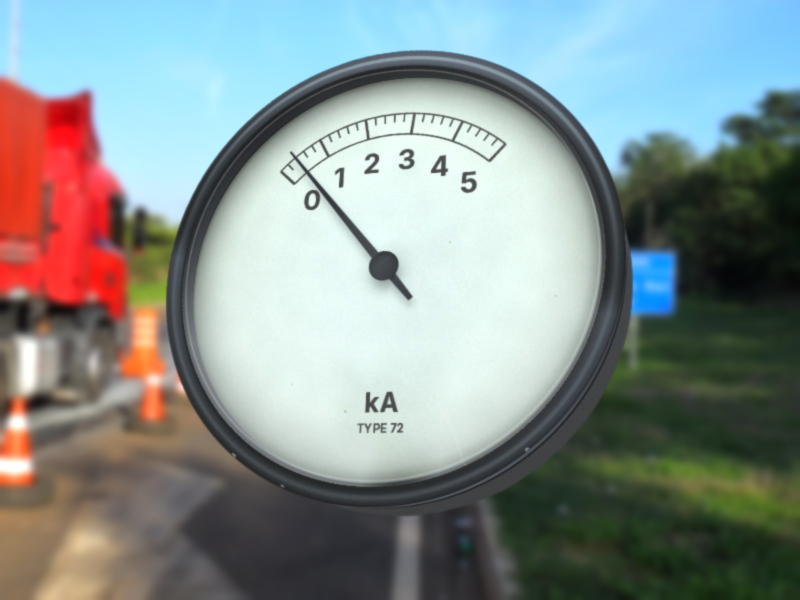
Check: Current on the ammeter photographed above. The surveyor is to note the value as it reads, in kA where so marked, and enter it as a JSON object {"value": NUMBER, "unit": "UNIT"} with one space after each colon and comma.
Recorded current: {"value": 0.4, "unit": "kA"}
